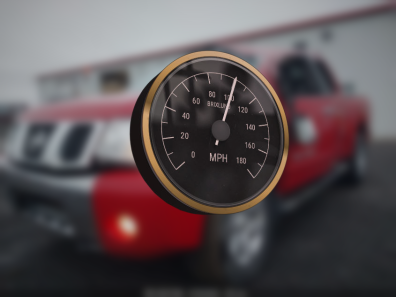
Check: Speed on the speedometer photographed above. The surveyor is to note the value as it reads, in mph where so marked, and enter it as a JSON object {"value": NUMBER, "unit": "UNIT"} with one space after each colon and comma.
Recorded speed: {"value": 100, "unit": "mph"}
